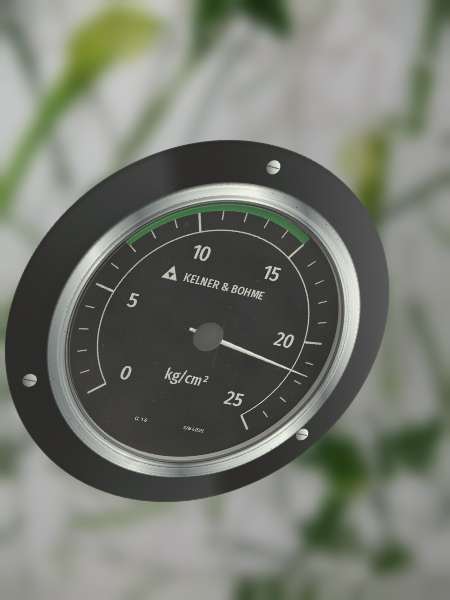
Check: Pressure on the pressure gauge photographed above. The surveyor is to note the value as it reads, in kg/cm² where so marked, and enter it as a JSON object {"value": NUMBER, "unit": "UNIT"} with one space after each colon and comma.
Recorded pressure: {"value": 21.5, "unit": "kg/cm²"}
